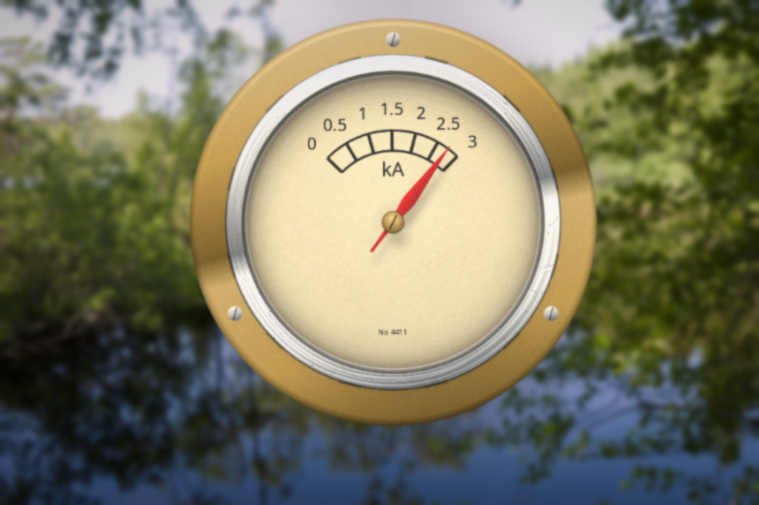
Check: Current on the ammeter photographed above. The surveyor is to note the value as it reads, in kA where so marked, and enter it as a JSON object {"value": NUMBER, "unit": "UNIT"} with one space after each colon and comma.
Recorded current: {"value": 2.75, "unit": "kA"}
